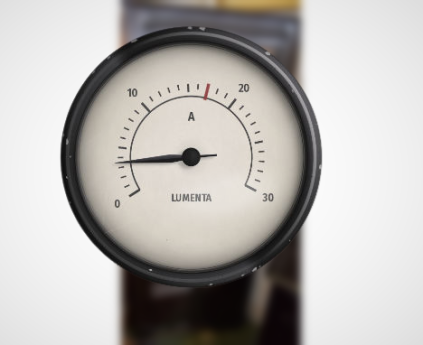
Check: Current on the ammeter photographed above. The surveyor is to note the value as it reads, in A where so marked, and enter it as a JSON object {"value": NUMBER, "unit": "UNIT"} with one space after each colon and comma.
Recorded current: {"value": 3.5, "unit": "A"}
